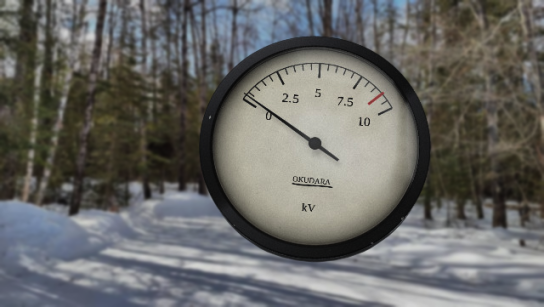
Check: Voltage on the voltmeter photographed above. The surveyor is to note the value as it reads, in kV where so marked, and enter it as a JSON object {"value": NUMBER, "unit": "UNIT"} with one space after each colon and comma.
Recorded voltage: {"value": 0.25, "unit": "kV"}
